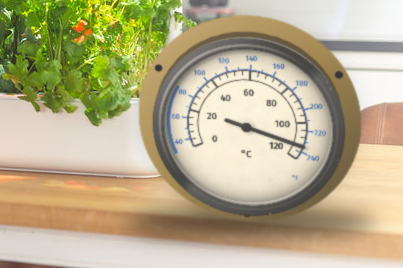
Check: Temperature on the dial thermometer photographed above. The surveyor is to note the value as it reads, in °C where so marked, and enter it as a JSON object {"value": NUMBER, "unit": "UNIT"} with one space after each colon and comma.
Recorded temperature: {"value": 112, "unit": "°C"}
